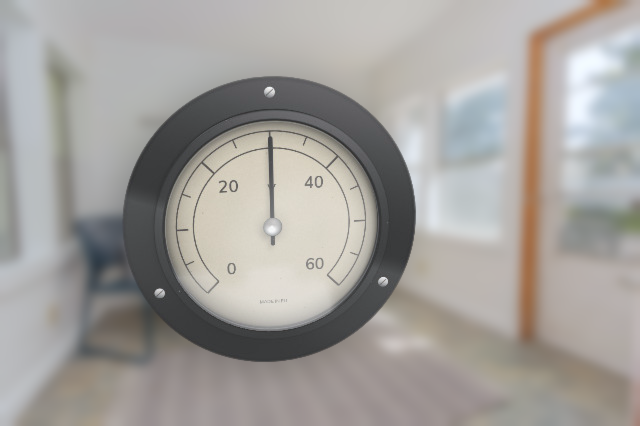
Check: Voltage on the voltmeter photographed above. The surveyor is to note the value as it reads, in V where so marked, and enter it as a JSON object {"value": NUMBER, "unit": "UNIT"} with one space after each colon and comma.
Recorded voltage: {"value": 30, "unit": "V"}
